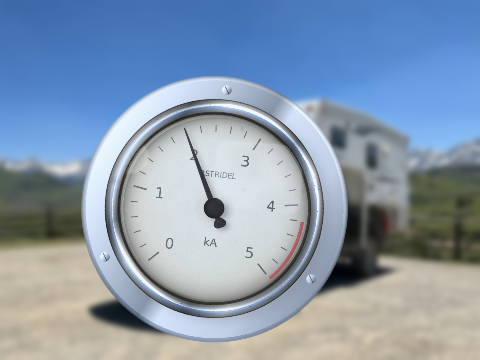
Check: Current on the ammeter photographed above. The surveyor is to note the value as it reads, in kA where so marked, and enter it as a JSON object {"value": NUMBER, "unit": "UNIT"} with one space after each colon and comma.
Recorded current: {"value": 2, "unit": "kA"}
